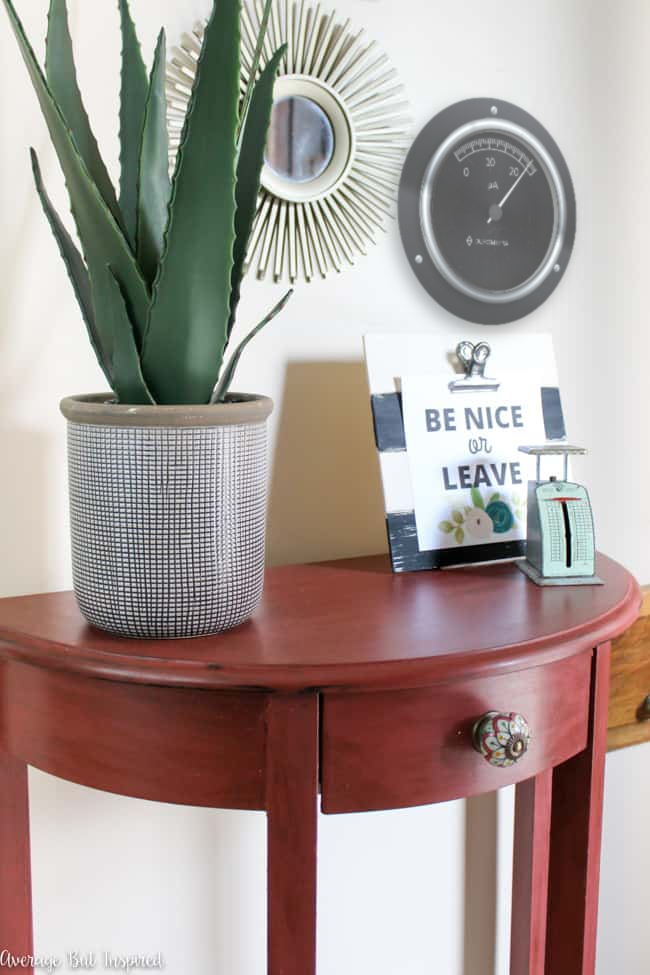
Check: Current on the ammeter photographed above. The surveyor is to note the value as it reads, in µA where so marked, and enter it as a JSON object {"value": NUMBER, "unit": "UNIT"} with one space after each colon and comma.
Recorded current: {"value": 22.5, "unit": "µA"}
